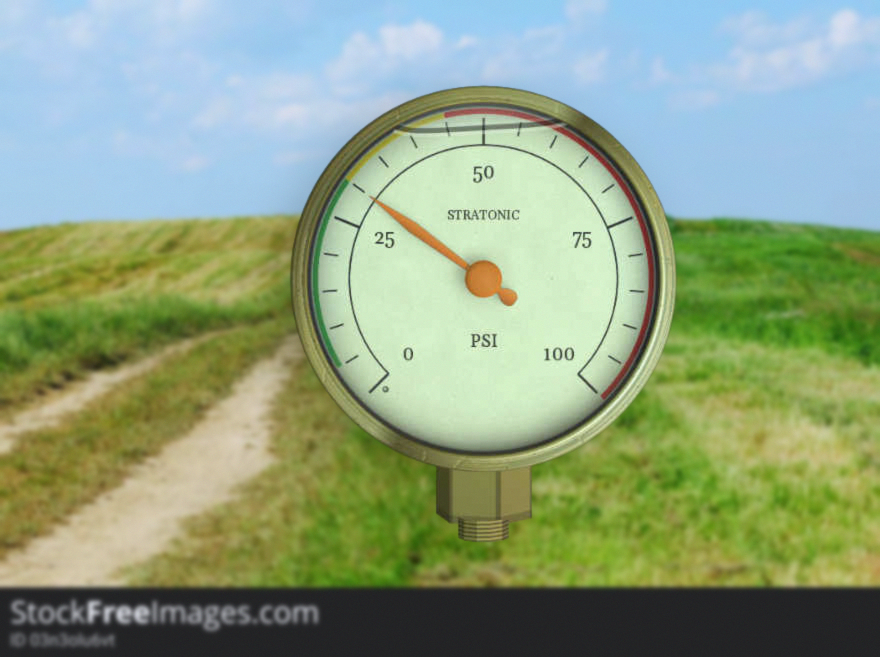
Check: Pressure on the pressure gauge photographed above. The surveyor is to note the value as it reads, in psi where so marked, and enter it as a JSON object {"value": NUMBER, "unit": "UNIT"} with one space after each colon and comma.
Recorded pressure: {"value": 30, "unit": "psi"}
